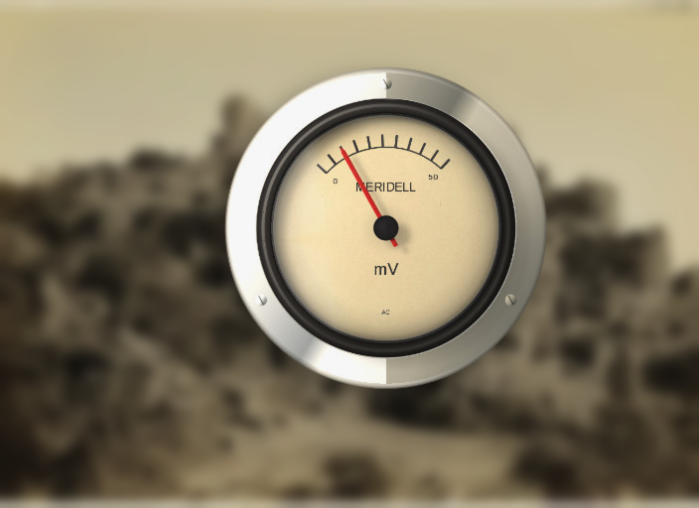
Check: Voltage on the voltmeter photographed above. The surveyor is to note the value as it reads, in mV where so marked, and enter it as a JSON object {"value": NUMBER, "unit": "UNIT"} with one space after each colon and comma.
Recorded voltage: {"value": 10, "unit": "mV"}
